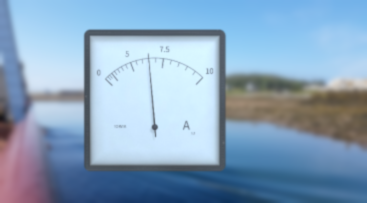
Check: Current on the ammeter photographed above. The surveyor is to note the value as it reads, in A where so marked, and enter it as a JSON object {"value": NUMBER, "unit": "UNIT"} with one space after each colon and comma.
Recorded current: {"value": 6.5, "unit": "A"}
